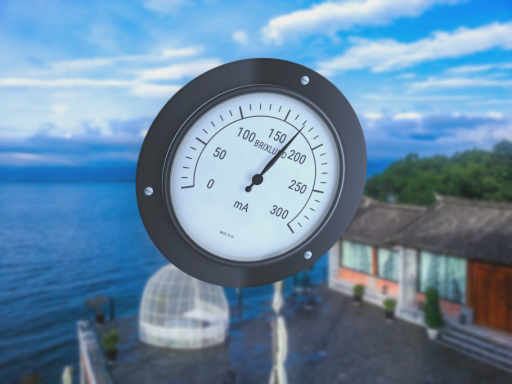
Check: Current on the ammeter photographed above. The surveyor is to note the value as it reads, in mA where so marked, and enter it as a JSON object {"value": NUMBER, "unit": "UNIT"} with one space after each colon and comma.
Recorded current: {"value": 170, "unit": "mA"}
